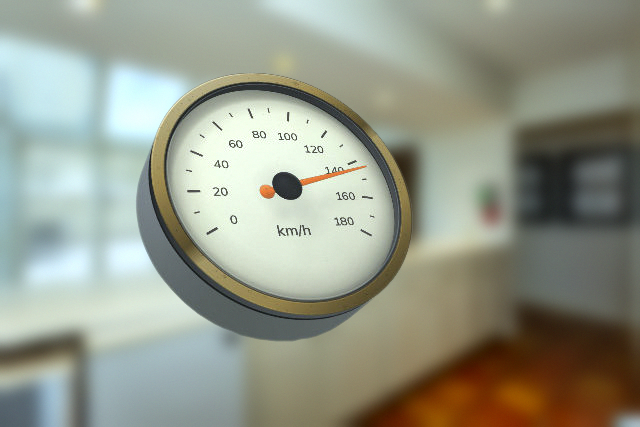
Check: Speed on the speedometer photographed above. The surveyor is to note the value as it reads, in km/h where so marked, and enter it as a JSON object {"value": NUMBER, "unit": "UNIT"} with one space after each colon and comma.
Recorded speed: {"value": 145, "unit": "km/h"}
